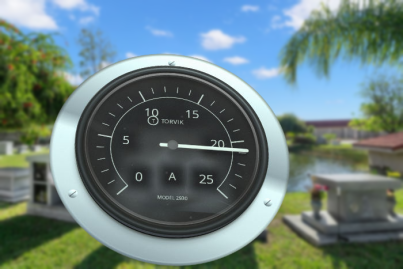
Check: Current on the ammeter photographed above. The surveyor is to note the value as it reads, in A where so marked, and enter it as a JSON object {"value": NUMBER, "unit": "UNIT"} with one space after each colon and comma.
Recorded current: {"value": 21, "unit": "A"}
